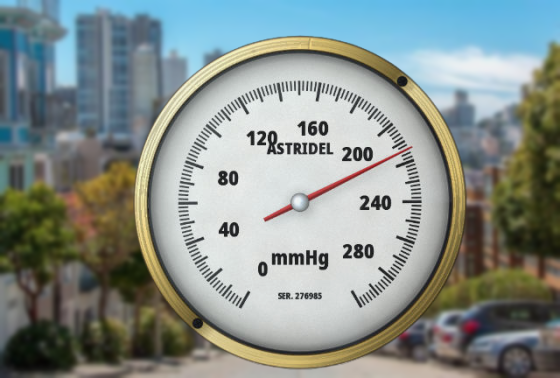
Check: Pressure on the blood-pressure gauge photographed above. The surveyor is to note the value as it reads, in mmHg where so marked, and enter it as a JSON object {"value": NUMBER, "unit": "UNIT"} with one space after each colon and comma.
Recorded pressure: {"value": 214, "unit": "mmHg"}
